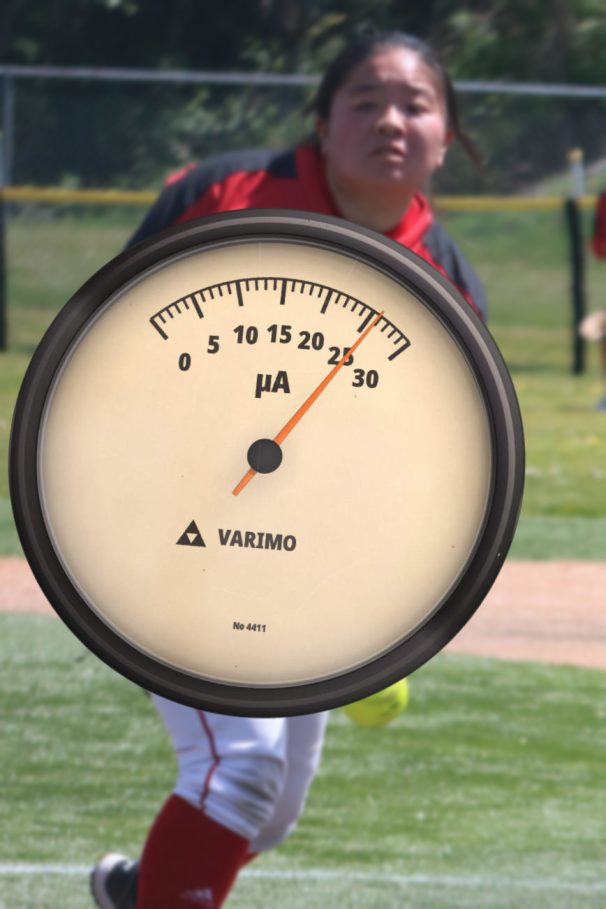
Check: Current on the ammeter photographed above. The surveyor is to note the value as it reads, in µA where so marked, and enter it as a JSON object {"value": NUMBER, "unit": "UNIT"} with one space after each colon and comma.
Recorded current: {"value": 26, "unit": "µA"}
